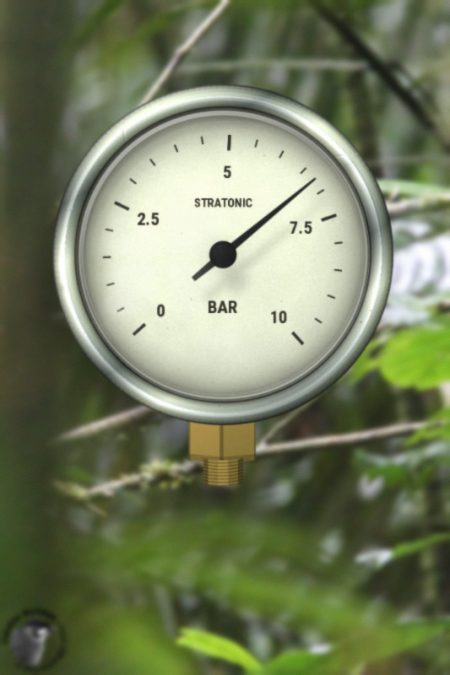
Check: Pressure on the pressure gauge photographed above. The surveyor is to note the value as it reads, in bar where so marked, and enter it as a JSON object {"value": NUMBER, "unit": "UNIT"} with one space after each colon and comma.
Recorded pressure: {"value": 6.75, "unit": "bar"}
